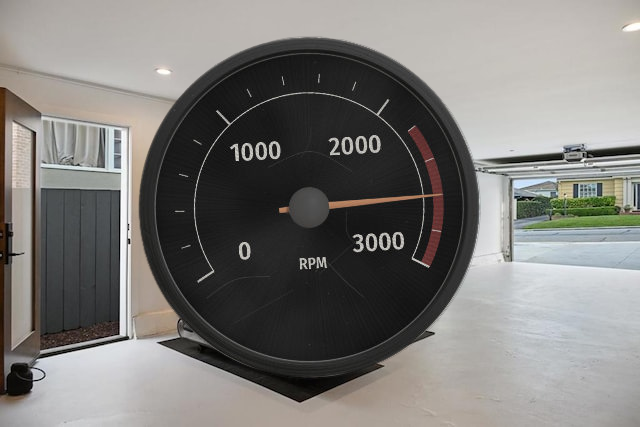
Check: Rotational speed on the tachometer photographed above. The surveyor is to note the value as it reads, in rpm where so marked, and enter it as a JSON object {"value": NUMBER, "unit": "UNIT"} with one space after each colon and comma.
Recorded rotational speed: {"value": 2600, "unit": "rpm"}
